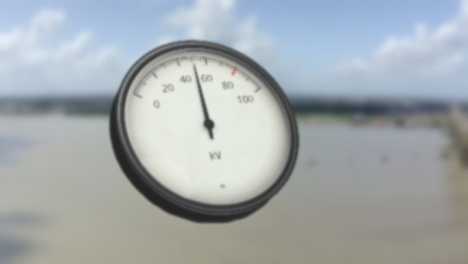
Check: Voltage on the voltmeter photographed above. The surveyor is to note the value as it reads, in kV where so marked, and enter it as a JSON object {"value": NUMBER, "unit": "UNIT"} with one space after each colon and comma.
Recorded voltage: {"value": 50, "unit": "kV"}
